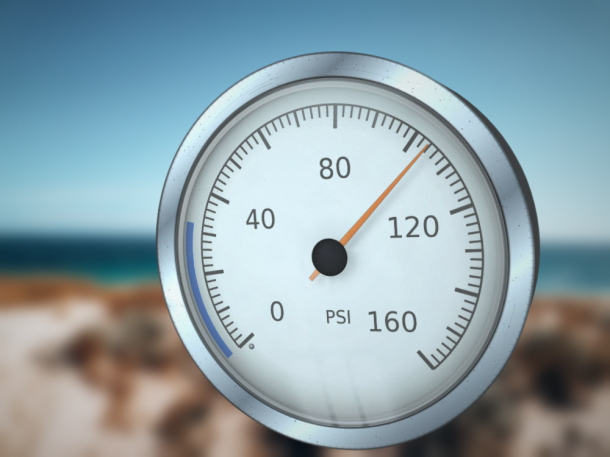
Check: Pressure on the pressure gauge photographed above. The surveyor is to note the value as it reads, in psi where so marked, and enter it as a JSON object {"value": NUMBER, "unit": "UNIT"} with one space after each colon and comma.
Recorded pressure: {"value": 104, "unit": "psi"}
